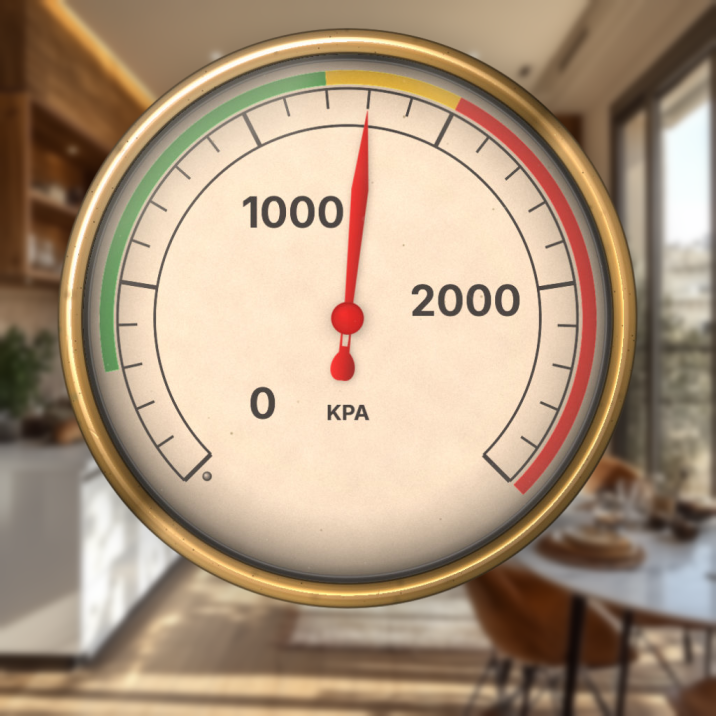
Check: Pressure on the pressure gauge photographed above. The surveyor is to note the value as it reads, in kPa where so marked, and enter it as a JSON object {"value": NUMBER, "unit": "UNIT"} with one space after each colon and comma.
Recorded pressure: {"value": 1300, "unit": "kPa"}
